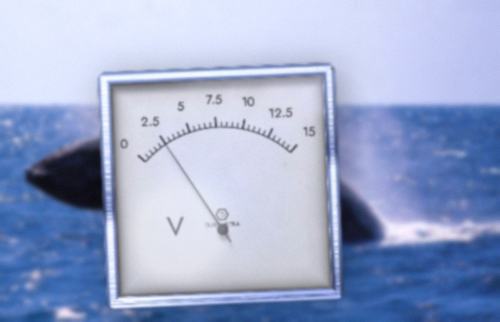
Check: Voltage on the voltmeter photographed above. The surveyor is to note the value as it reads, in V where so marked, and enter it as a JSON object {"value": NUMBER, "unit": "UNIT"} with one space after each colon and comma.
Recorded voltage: {"value": 2.5, "unit": "V"}
